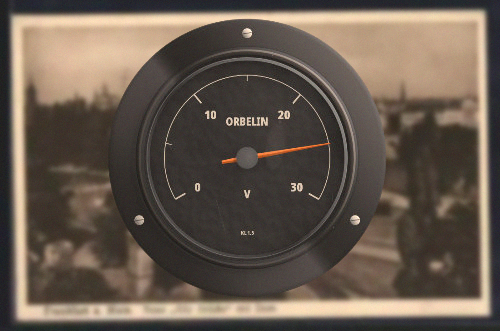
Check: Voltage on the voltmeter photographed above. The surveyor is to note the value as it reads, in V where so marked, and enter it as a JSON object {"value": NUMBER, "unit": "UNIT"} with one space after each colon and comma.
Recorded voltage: {"value": 25, "unit": "V"}
